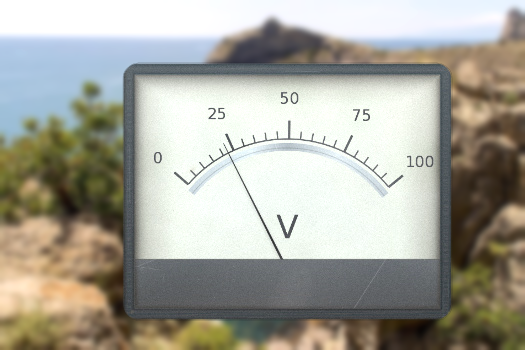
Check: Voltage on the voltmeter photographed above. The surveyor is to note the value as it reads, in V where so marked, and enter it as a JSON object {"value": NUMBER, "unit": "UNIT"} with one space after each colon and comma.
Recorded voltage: {"value": 22.5, "unit": "V"}
